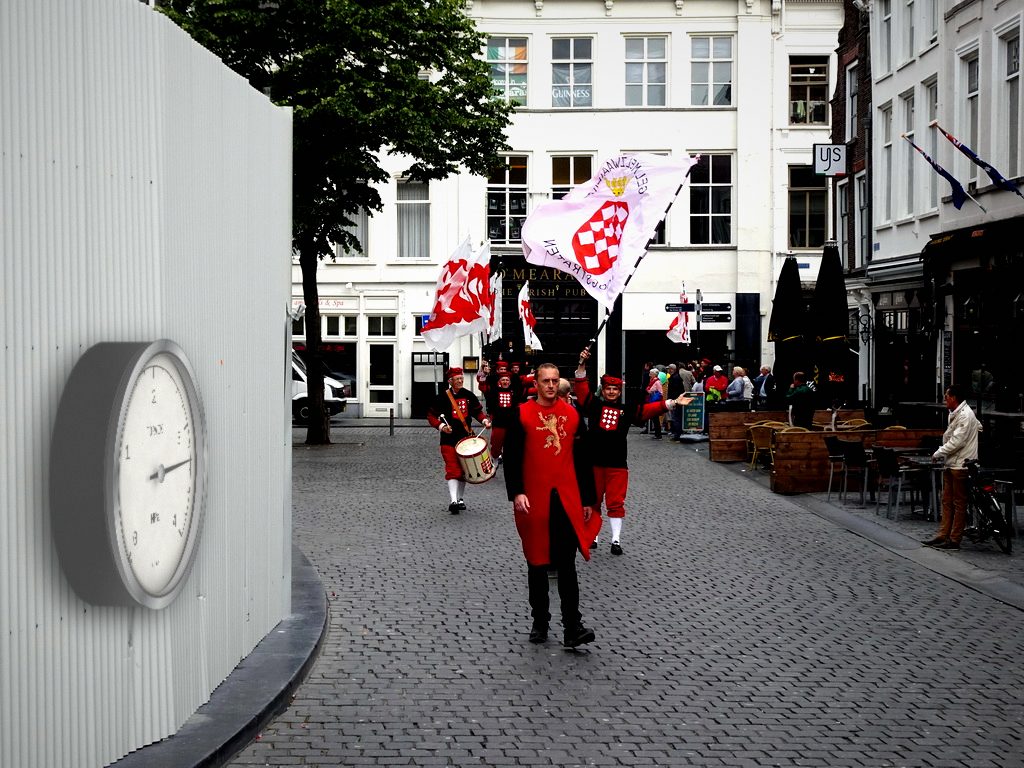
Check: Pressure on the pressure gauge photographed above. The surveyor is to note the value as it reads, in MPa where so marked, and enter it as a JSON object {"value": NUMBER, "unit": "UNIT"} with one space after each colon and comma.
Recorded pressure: {"value": 3.3, "unit": "MPa"}
